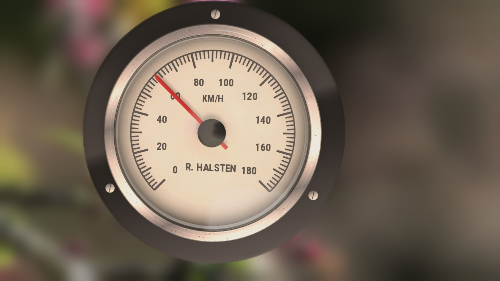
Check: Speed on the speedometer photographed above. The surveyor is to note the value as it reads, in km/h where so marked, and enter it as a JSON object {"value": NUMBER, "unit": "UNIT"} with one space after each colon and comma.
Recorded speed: {"value": 60, "unit": "km/h"}
